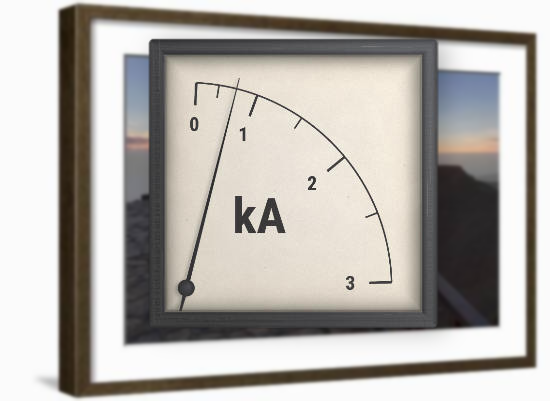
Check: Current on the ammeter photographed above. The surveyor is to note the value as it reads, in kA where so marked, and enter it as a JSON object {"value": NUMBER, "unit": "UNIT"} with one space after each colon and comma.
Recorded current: {"value": 0.75, "unit": "kA"}
